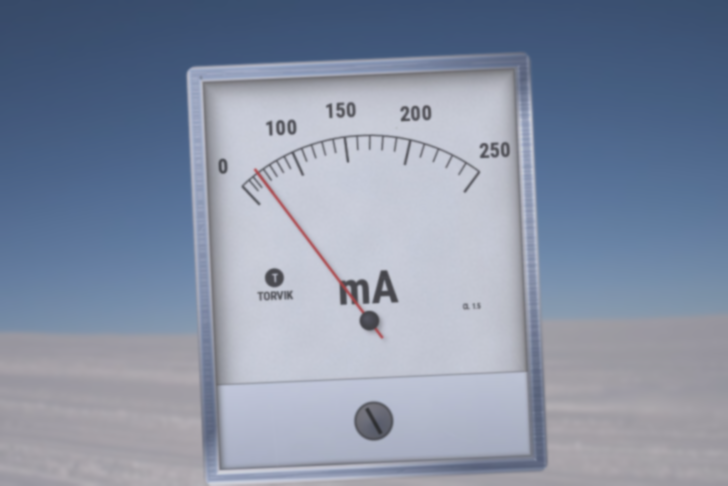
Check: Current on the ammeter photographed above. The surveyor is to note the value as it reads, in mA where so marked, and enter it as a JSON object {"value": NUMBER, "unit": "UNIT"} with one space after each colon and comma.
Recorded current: {"value": 50, "unit": "mA"}
